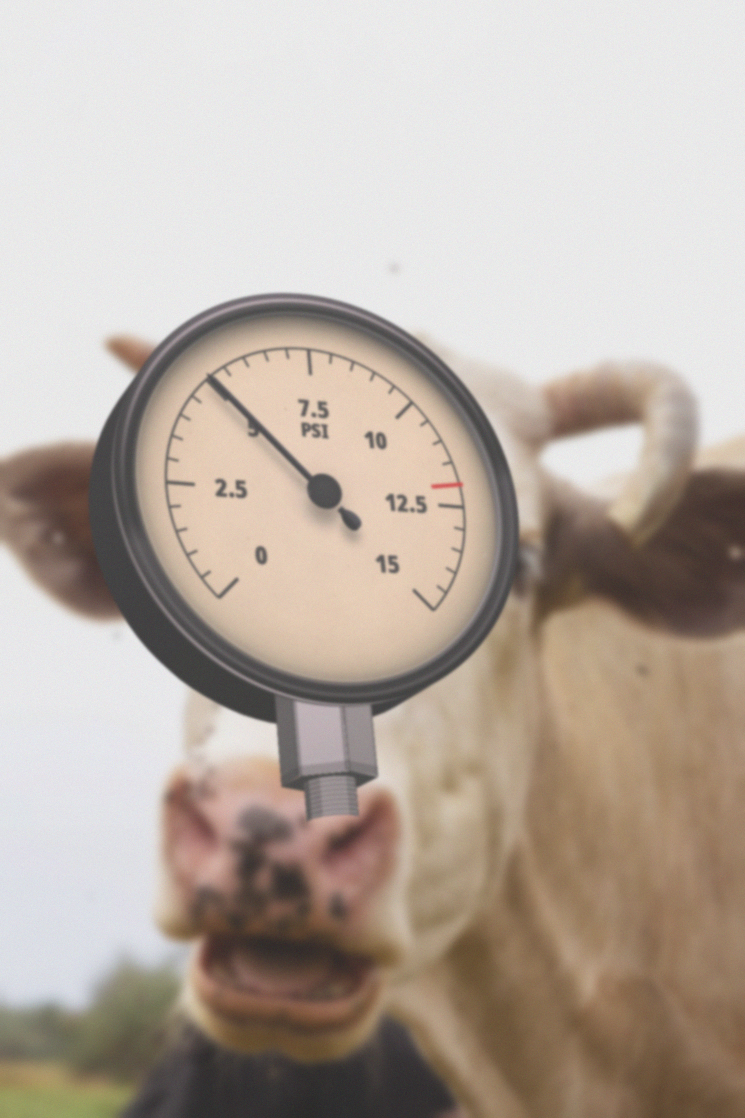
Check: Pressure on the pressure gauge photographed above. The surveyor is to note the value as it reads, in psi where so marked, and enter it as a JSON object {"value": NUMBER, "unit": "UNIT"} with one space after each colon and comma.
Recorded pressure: {"value": 5, "unit": "psi"}
